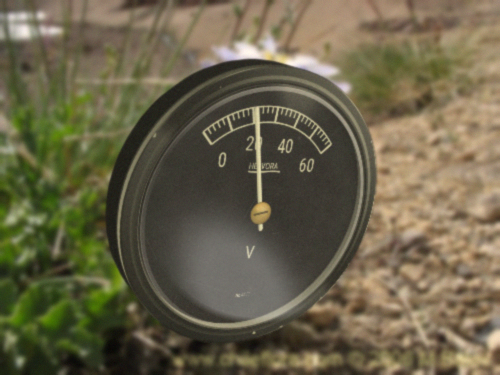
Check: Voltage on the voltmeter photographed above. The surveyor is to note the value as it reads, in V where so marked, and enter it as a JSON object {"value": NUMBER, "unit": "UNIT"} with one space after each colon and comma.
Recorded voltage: {"value": 20, "unit": "V"}
